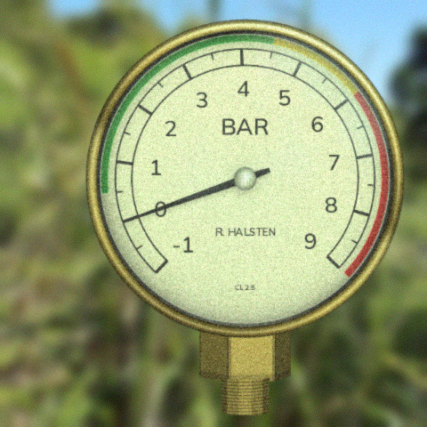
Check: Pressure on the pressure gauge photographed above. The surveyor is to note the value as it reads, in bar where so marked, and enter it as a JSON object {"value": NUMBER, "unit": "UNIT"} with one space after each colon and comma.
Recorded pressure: {"value": 0, "unit": "bar"}
